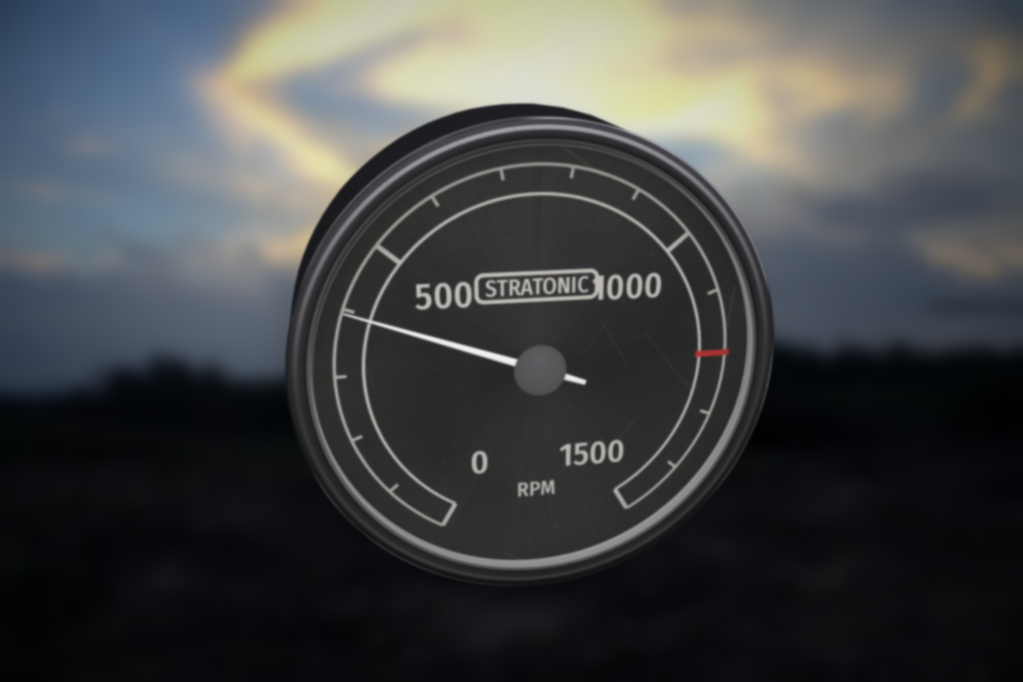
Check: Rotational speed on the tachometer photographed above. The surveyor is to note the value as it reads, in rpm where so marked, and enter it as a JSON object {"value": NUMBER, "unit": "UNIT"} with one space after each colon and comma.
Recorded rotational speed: {"value": 400, "unit": "rpm"}
